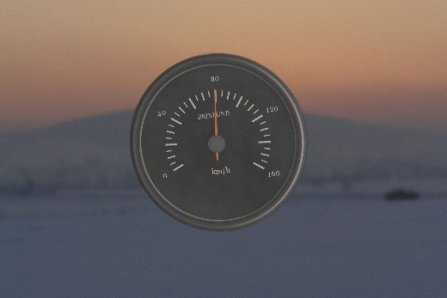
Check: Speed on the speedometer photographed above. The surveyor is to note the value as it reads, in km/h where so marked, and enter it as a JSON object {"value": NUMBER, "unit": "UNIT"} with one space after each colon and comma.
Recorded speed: {"value": 80, "unit": "km/h"}
